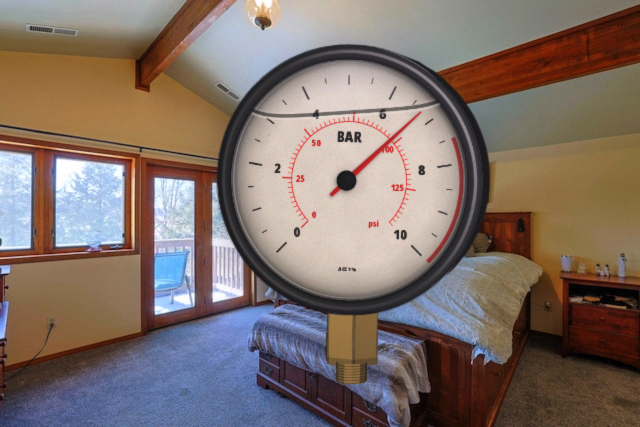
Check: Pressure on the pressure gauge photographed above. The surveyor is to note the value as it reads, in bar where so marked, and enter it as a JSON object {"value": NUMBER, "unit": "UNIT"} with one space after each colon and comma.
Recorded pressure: {"value": 6.75, "unit": "bar"}
